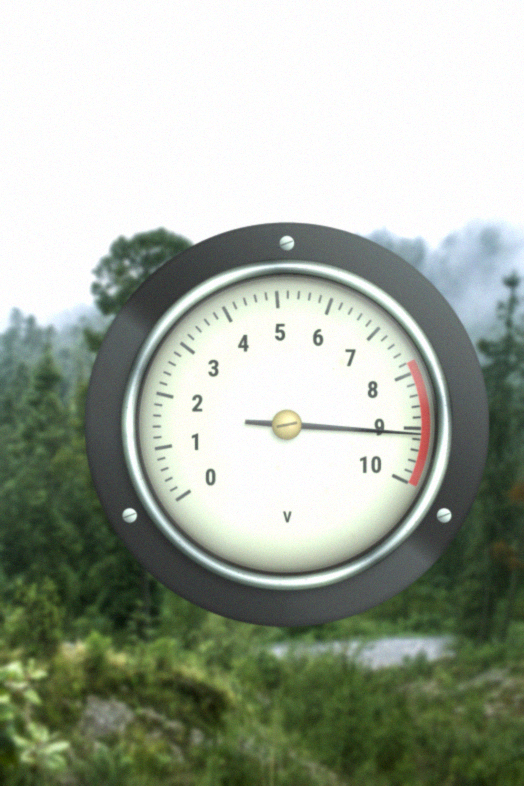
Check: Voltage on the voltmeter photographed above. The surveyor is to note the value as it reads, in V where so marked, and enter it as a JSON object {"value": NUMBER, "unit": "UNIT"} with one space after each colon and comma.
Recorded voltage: {"value": 9.1, "unit": "V"}
